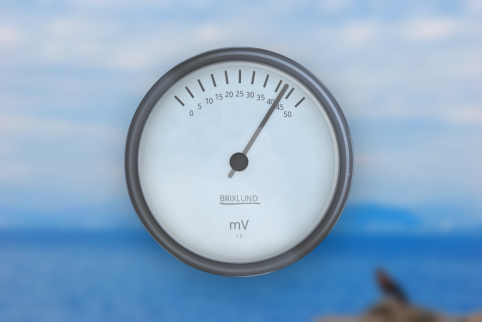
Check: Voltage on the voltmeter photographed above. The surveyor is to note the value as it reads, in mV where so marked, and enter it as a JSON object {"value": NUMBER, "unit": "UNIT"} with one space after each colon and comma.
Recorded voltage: {"value": 42.5, "unit": "mV"}
